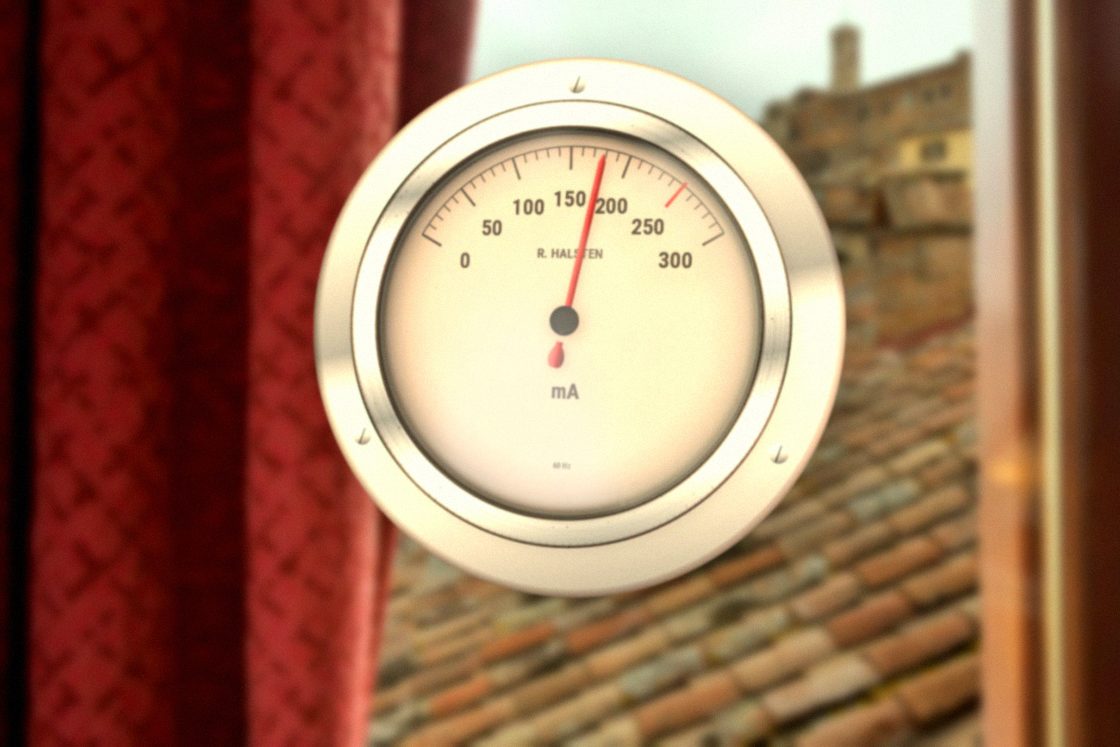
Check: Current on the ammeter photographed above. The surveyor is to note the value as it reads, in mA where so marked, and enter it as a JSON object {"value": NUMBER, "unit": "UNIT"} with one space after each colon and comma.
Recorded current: {"value": 180, "unit": "mA"}
